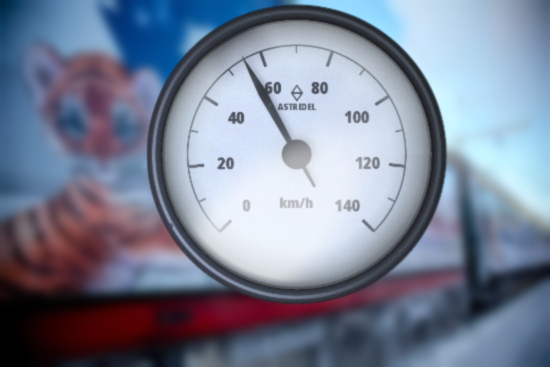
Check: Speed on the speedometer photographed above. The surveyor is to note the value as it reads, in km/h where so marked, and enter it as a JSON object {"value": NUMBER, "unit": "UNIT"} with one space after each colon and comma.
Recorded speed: {"value": 55, "unit": "km/h"}
